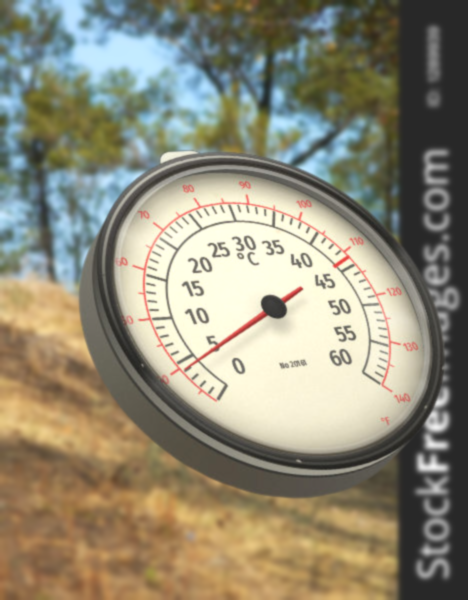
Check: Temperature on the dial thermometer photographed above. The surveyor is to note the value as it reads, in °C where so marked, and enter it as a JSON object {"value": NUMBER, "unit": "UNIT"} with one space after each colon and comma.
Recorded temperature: {"value": 4, "unit": "°C"}
